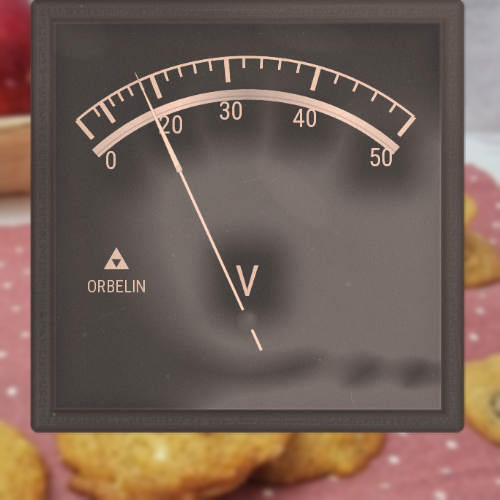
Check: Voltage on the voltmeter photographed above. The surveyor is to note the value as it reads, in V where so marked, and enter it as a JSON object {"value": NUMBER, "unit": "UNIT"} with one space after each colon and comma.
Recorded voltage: {"value": 18, "unit": "V"}
